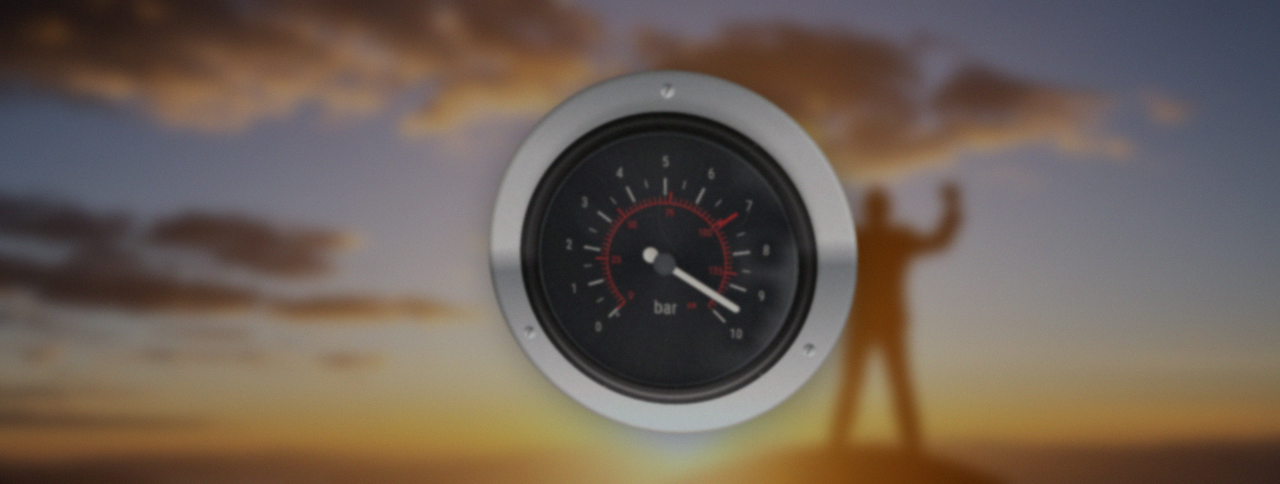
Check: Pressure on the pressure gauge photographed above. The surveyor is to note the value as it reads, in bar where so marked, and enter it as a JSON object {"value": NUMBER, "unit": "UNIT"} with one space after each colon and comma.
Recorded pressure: {"value": 9.5, "unit": "bar"}
